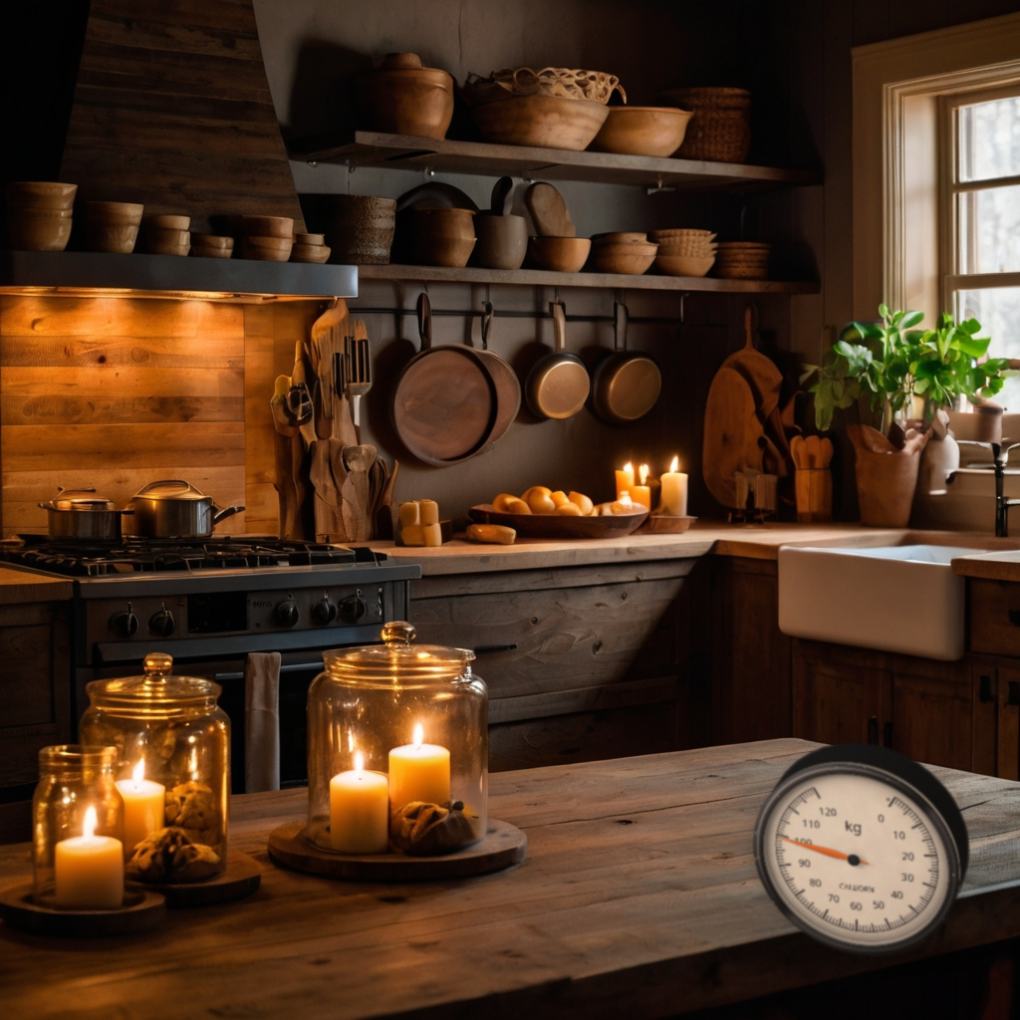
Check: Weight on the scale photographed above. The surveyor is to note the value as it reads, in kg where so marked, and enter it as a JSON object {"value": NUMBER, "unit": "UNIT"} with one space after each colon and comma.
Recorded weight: {"value": 100, "unit": "kg"}
